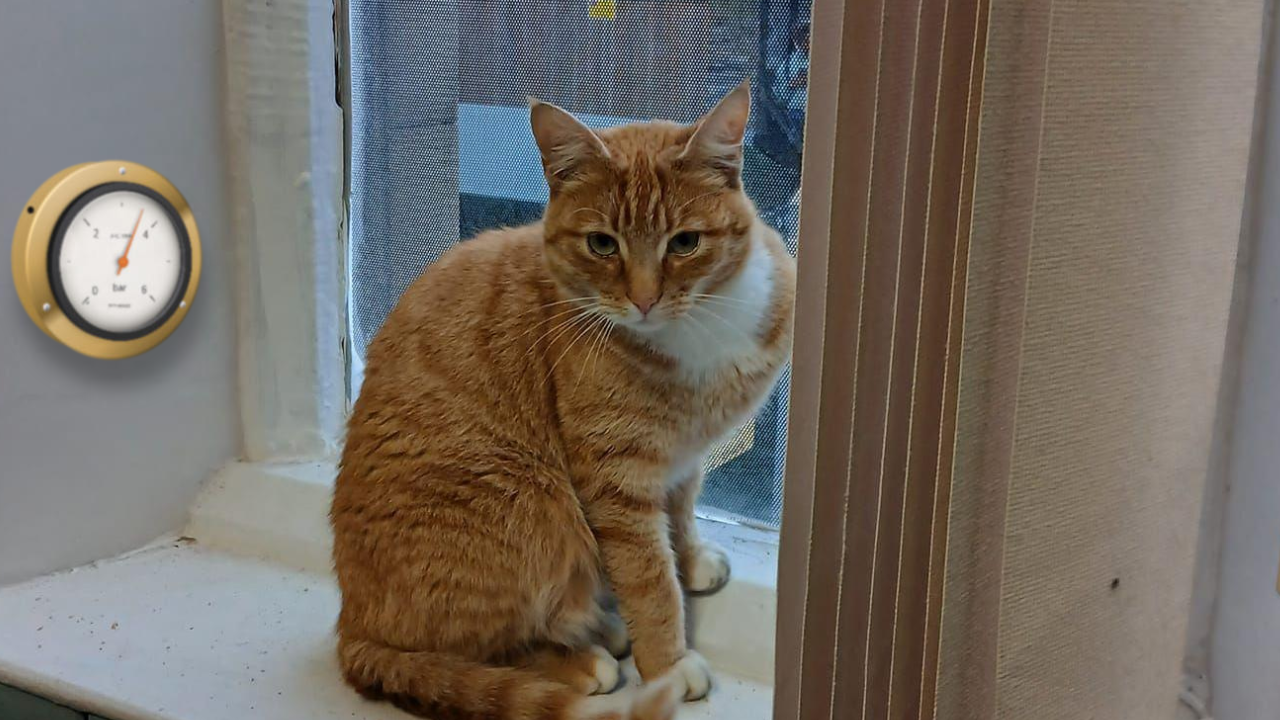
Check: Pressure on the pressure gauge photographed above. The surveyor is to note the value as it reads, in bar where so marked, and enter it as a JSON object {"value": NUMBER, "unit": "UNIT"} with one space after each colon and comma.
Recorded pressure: {"value": 3.5, "unit": "bar"}
